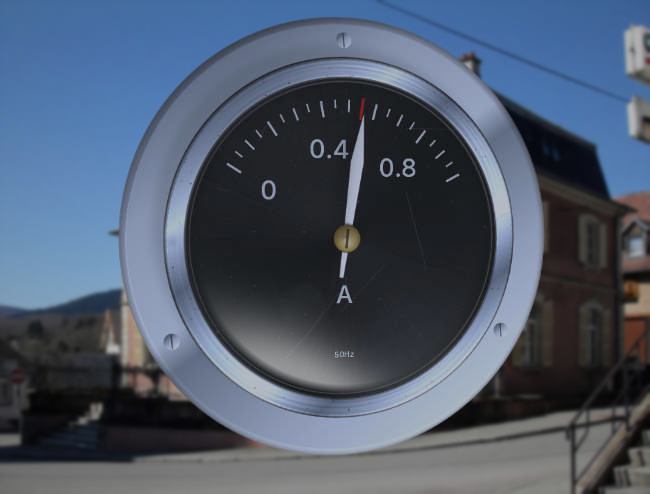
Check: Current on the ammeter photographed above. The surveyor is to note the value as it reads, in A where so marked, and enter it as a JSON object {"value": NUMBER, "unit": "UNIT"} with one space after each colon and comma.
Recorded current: {"value": 0.55, "unit": "A"}
